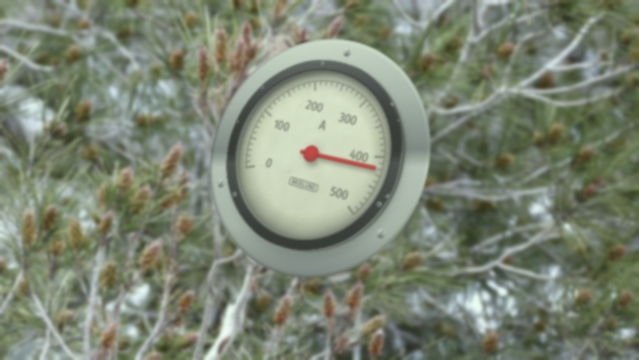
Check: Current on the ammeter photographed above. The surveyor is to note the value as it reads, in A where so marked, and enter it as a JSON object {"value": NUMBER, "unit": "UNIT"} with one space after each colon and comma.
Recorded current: {"value": 420, "unit": "A"}
